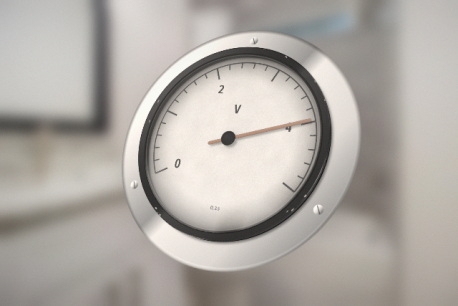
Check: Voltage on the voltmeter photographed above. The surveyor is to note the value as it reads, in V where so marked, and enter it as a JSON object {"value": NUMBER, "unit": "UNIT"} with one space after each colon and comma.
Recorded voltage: {"value": 4, "unit": "V"}
